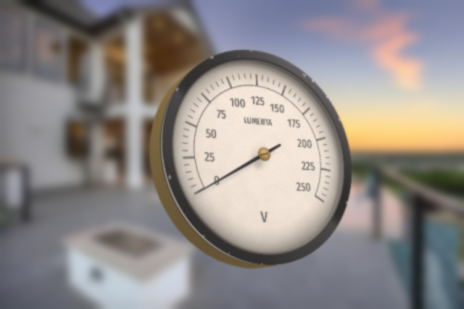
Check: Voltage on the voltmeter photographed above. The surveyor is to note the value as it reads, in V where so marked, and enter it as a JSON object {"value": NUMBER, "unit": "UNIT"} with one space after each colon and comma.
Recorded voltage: {"value": 0, "unit": "V"}
